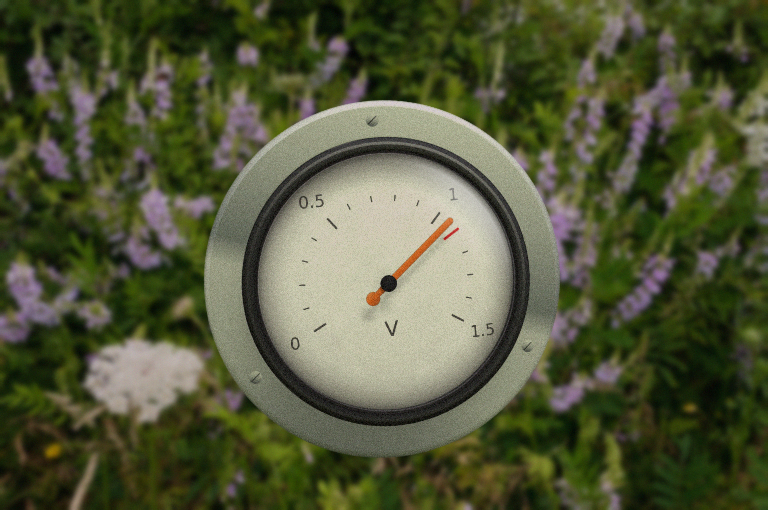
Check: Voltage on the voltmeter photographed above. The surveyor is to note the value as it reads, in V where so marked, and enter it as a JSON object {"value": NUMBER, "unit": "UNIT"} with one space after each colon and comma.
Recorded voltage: {"value": 1.05, "unit": "V"}
